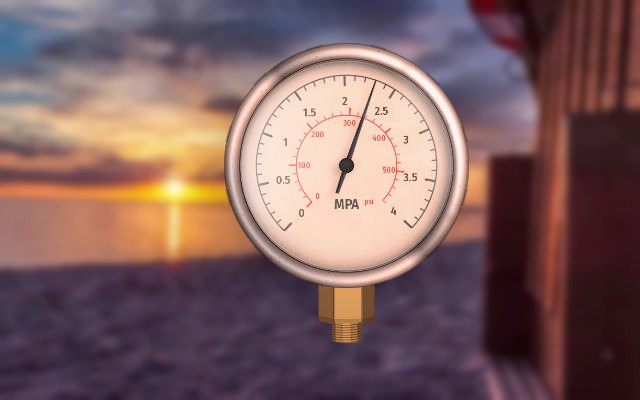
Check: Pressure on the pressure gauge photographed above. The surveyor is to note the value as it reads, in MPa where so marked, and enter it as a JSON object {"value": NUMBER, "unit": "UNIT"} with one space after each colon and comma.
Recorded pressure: {"value": 2.3, "unit": "MPa"}
